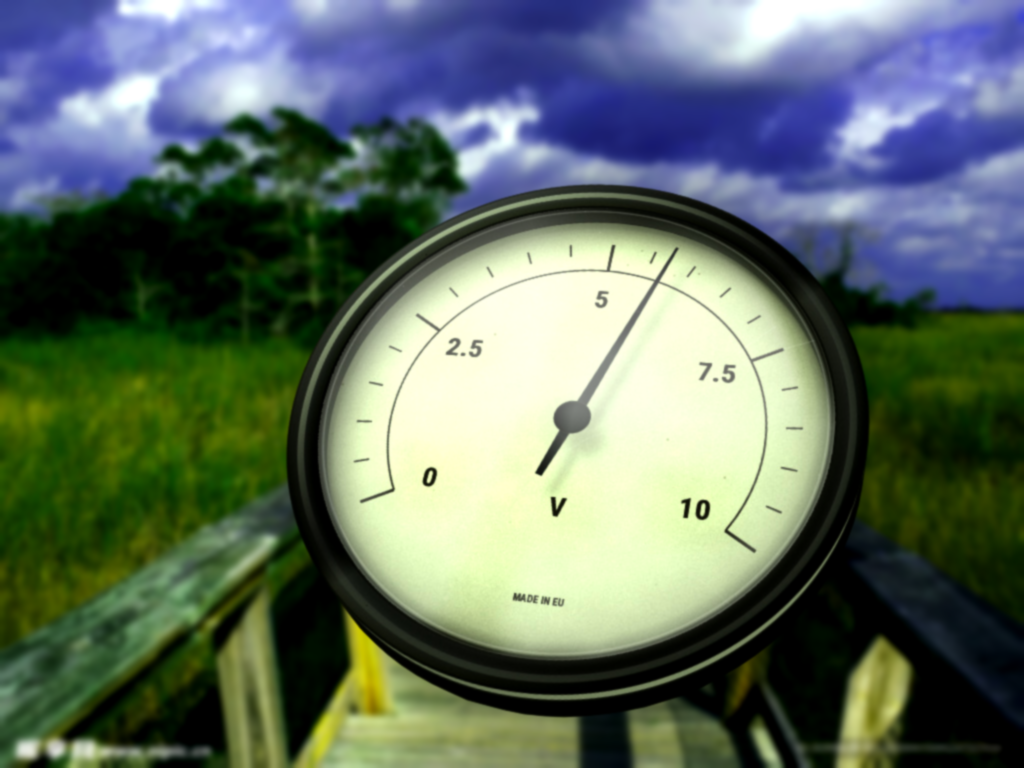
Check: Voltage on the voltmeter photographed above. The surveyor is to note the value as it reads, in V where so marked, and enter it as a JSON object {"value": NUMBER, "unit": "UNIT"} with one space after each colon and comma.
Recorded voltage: {"value": 5.75, "unit": "V"}
